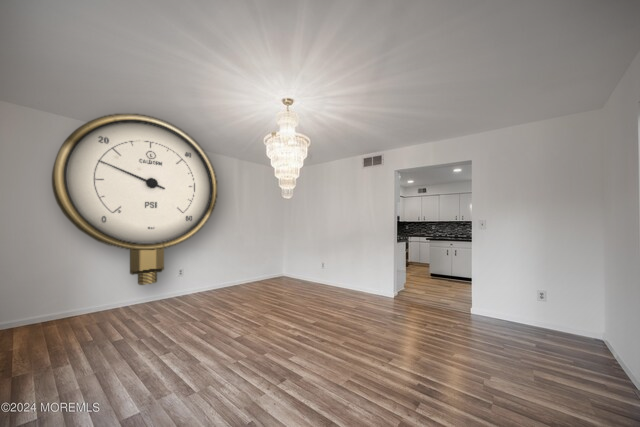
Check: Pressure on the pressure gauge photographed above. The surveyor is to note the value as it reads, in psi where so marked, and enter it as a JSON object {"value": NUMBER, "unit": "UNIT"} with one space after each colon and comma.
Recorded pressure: {"value": 15, "unit": "psi"}
